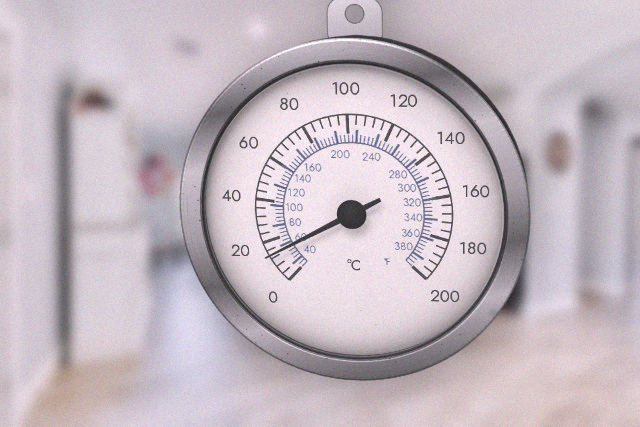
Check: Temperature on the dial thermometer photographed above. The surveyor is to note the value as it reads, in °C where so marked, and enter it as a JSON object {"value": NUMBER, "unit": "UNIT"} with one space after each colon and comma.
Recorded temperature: {"value": 14, "unit": "°C"}
